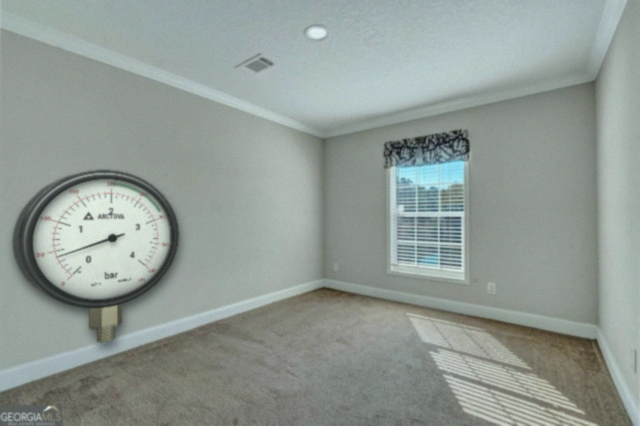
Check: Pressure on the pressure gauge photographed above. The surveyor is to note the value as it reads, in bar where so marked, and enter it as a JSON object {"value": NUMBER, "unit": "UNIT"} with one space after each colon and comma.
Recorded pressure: {"value": 0.4, "unit": "bar"}
